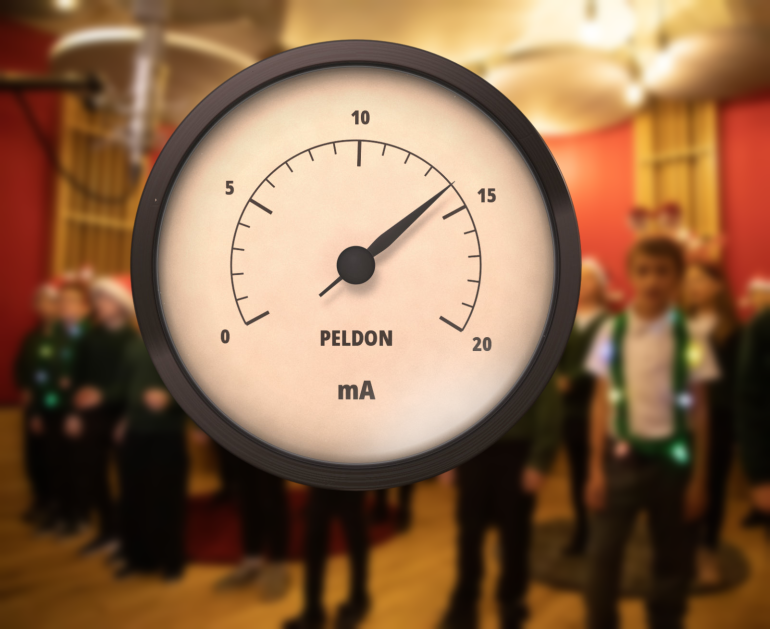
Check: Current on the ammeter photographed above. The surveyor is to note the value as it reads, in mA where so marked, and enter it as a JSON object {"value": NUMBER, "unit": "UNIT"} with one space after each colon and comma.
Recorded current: {"value": 14, "unit": "mA"}
